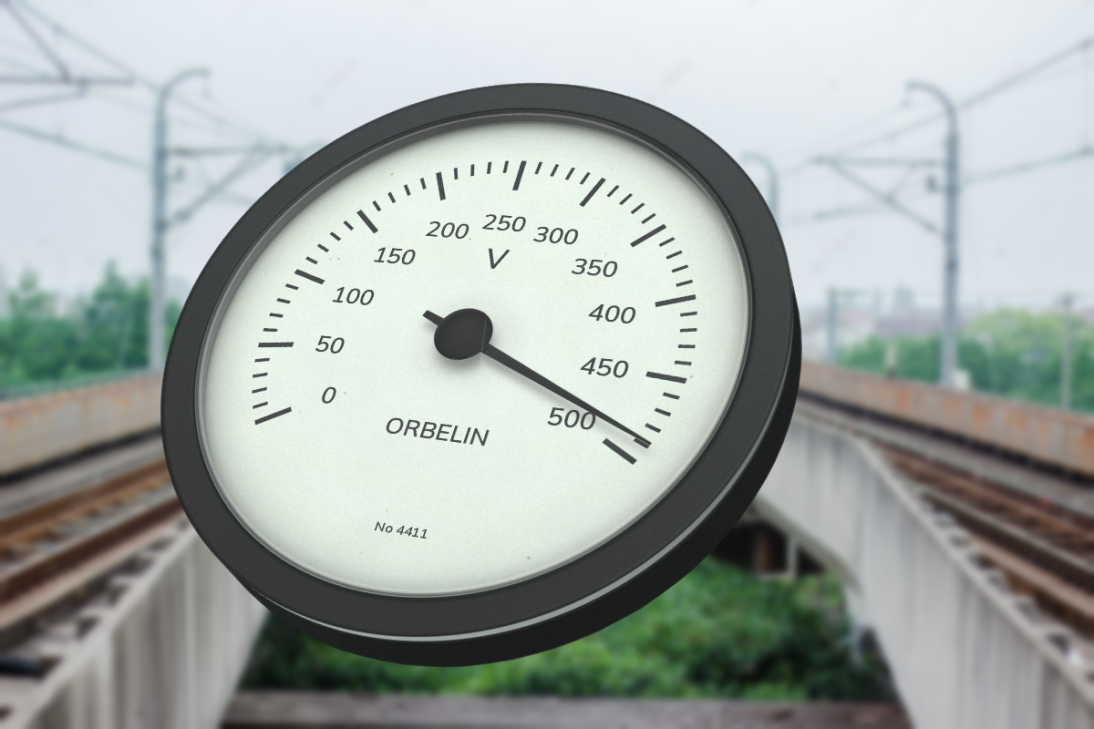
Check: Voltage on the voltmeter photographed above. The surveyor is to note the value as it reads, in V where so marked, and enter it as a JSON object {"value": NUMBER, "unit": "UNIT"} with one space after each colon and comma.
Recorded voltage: {"value": 490, "unit": "V"}
